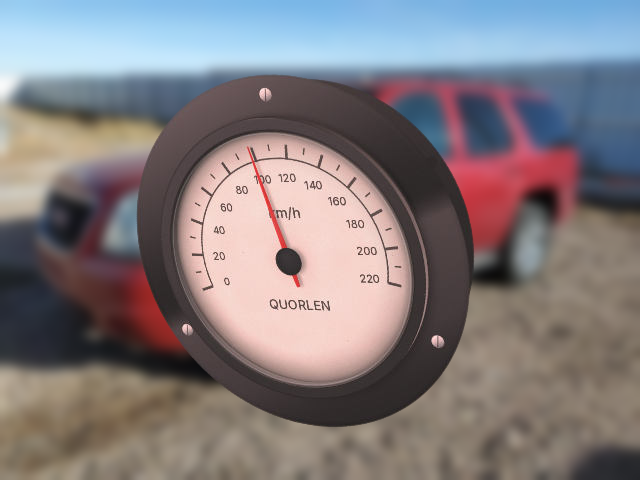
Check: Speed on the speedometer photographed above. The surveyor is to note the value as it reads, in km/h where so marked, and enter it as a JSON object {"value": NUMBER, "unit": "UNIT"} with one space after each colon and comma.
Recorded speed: {"value": 100, "unit": "km/h"}
